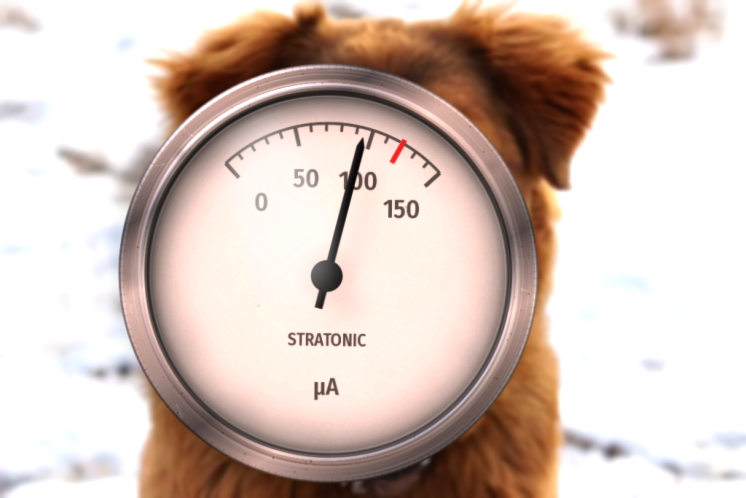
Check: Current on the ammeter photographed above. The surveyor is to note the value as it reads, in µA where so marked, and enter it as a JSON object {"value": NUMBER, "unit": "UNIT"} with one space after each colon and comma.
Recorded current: {"value": 95, "unit": "µA"}
